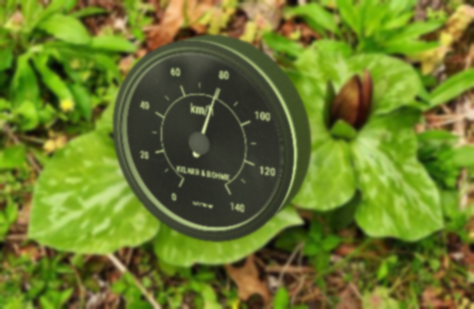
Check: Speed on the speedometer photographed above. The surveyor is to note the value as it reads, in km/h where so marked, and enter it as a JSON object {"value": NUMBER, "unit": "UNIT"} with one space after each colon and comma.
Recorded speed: {"value": 80, "unit": "km/h"}
